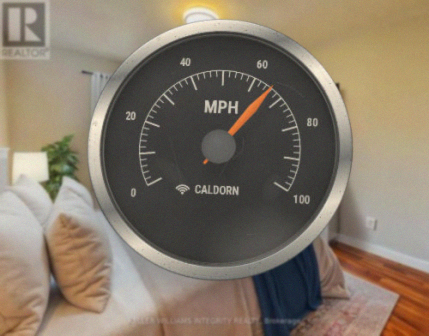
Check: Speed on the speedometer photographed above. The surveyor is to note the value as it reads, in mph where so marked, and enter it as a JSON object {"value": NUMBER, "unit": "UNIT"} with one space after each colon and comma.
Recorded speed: {"value": 66, "unit": "mph"}
